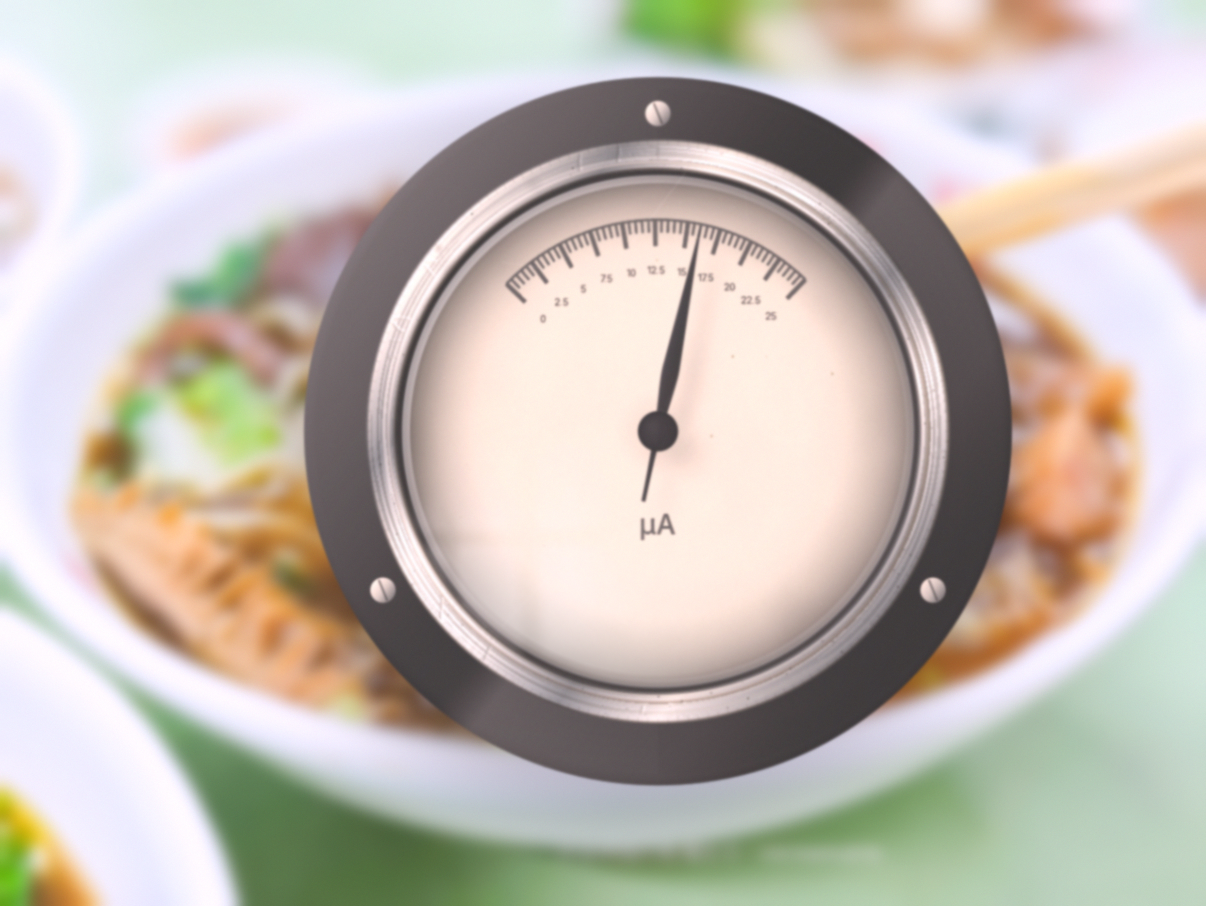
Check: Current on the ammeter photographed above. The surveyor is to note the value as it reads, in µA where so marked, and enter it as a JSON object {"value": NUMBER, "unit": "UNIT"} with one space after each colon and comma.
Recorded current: {"value": 16, "unit": "µA"}
